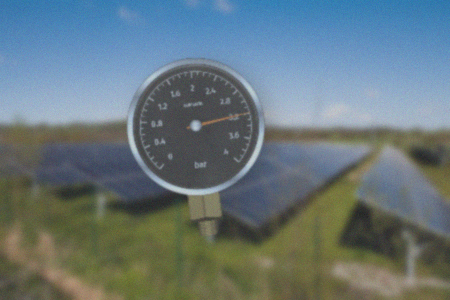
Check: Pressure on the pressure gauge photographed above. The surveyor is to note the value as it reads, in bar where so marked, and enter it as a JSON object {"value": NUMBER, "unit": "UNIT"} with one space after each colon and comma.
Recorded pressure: {"value": 3.2, "unit": "bar"}
